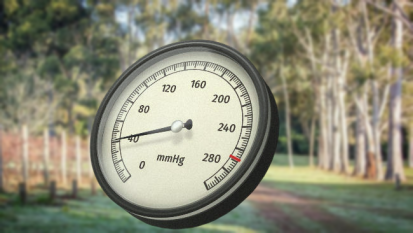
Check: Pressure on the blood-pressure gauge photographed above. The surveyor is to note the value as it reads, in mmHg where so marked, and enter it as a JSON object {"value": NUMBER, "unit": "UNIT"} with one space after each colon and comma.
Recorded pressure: {"value": 40, "unit": "mmHg"}
